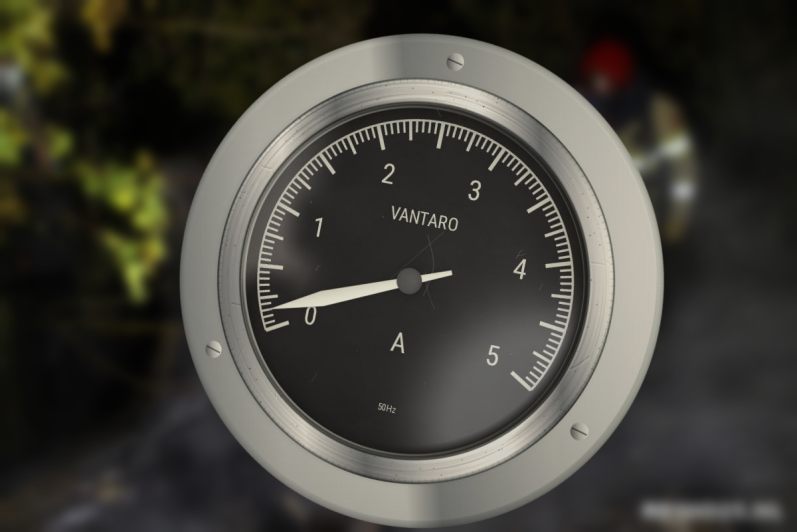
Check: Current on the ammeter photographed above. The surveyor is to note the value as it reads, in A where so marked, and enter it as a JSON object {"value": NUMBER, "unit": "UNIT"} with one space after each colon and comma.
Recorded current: {"value": 0.15, "unit": "A"}
